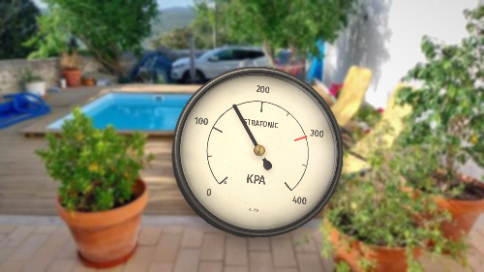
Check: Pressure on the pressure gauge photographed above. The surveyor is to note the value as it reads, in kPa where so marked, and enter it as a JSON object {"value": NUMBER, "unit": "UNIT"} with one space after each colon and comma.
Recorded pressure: {"value": 150, "unit": "kPa"}
